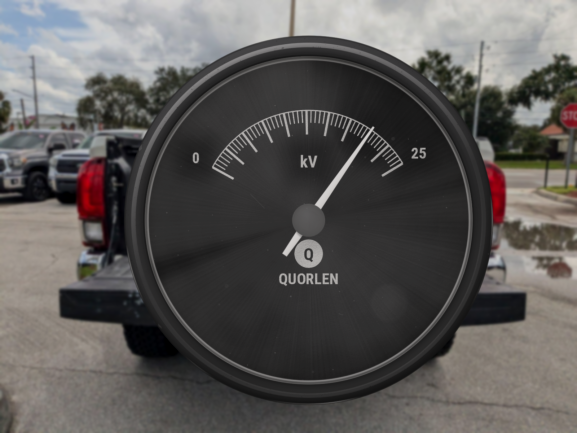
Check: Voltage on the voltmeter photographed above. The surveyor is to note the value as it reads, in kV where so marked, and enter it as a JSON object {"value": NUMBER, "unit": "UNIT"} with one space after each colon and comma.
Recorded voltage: {"value": 20, "unit": "kV"}
